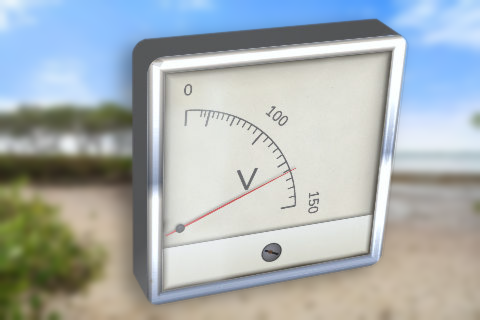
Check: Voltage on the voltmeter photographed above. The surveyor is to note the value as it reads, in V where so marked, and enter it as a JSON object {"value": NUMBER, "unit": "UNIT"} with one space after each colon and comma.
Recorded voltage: {"value": 130, "unit": "V"}
